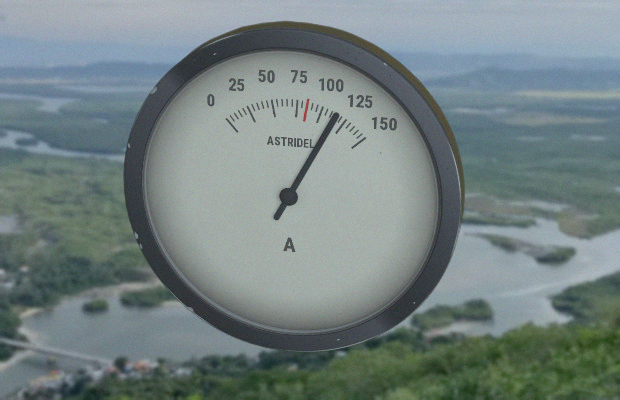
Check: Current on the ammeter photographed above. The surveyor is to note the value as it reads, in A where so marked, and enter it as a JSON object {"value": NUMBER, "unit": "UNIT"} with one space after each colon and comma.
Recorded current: {"value": 115, "unit": "A"}
